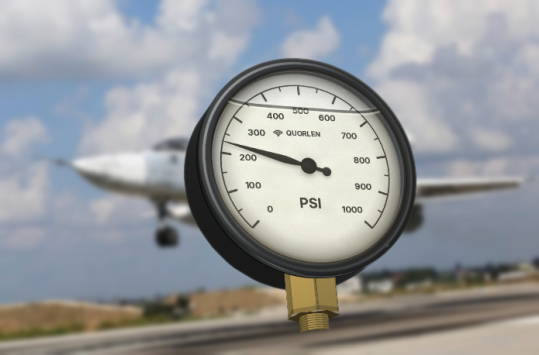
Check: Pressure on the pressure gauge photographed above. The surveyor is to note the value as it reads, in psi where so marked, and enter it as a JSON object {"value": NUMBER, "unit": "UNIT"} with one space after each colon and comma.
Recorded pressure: {"value": 225, "unit": "psi"}
